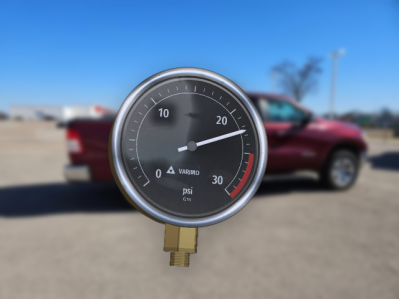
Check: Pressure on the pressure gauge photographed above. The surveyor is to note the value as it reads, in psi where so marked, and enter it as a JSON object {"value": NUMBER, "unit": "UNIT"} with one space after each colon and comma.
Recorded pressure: {"value": 22.5, "unit": "psi"}
